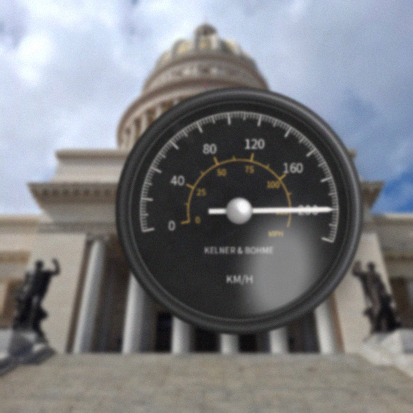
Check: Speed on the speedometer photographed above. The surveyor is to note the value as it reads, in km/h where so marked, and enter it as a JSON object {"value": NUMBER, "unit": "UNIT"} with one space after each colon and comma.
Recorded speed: {"value": 200, "unit": "km/h"}
